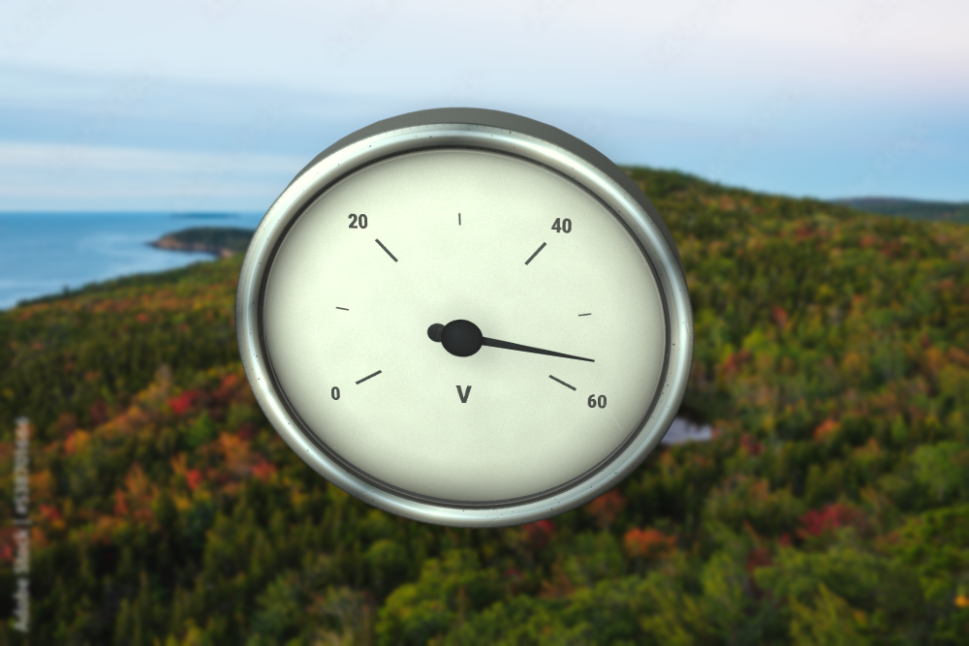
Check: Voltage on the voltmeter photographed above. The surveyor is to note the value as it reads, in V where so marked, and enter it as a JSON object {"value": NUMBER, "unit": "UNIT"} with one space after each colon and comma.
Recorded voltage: {"value": 55, "unit": "V"}
